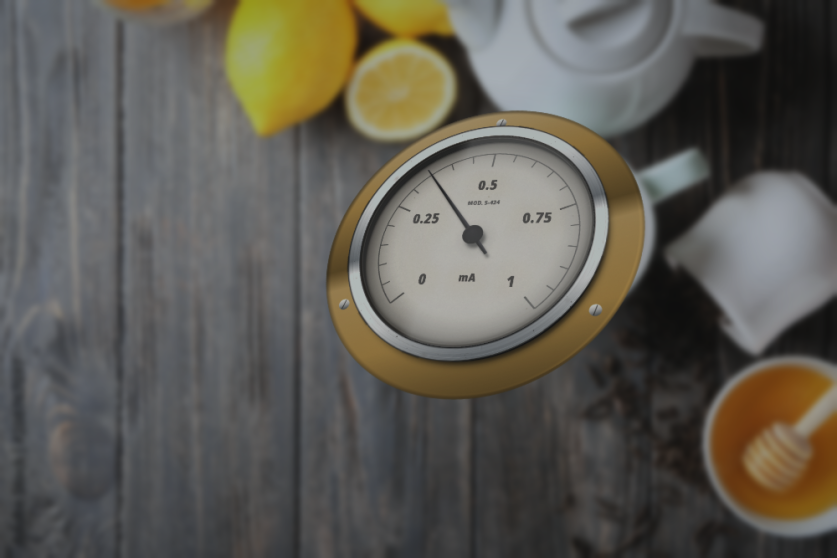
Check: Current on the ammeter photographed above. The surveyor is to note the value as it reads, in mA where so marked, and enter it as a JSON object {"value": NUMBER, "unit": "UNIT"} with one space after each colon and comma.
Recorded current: {"value": 0.35, "unit": "mA"}
